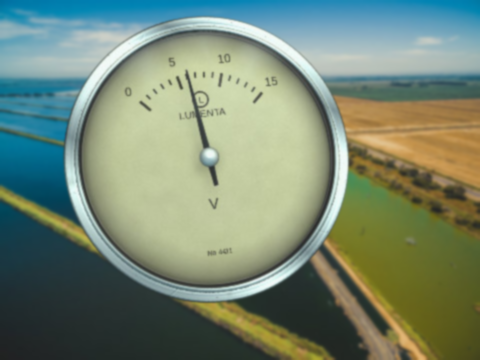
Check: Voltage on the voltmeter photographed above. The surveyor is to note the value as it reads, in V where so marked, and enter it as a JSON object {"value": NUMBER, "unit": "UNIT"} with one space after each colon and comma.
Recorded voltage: {"value": 6, "unit": "V"}
